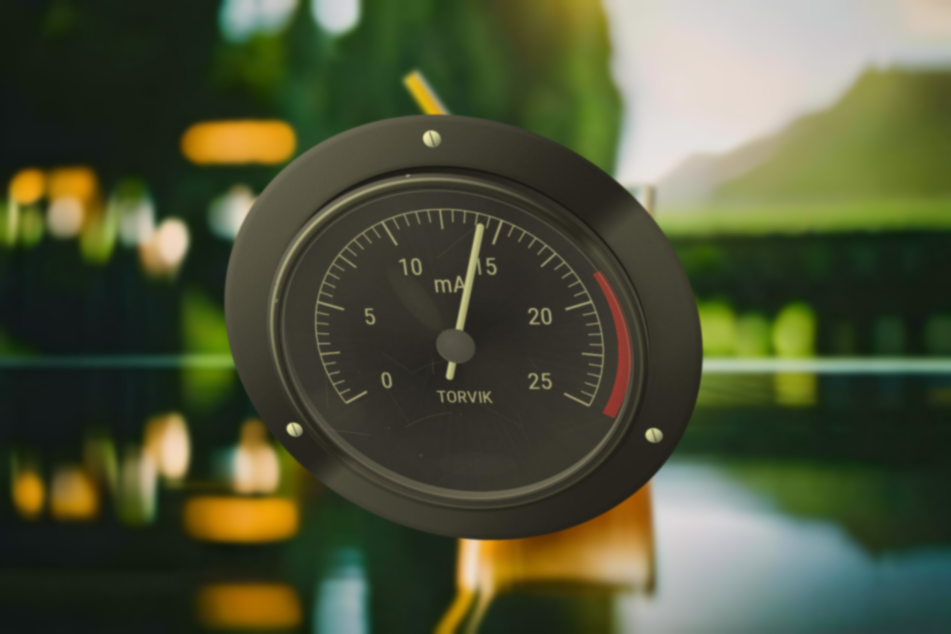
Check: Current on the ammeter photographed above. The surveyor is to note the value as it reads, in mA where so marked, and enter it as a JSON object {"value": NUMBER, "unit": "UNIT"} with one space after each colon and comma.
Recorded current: {"value": 14.25, "unit": "mA"}
